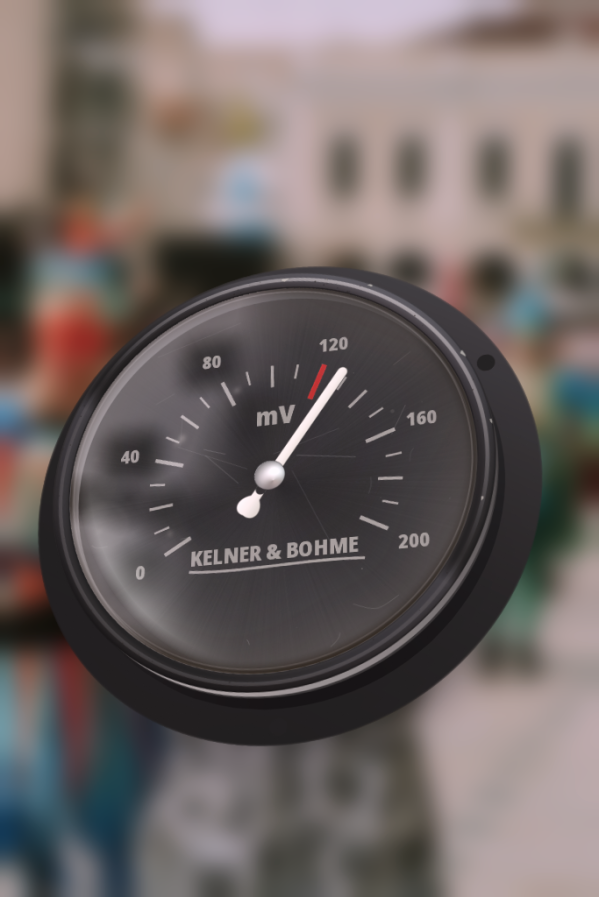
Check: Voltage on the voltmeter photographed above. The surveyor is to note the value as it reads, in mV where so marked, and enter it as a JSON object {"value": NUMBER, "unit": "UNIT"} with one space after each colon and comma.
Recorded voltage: {"value": 130, "unit": "mV"}
